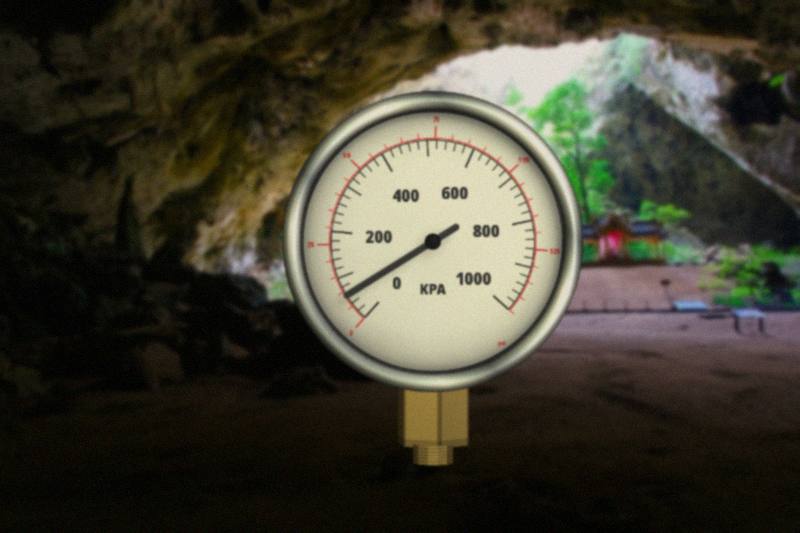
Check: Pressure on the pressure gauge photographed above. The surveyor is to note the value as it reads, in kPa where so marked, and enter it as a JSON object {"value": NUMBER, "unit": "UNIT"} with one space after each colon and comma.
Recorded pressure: {"value": 60, "unit": "kPa"}
